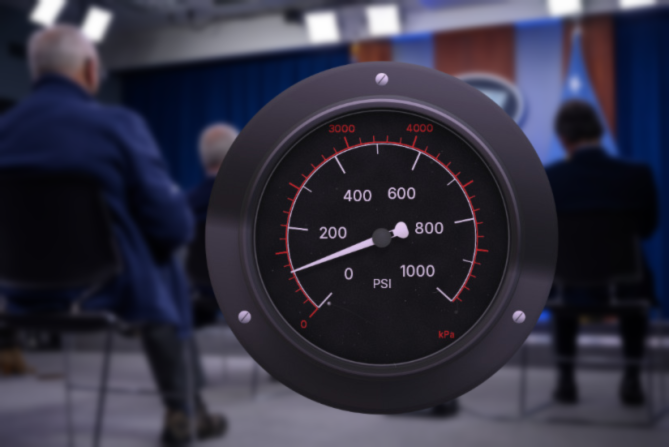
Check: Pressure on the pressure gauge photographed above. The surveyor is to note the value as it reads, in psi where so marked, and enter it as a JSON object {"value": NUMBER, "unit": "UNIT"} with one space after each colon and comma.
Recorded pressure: {"value": 100, "unit": "psi"}
